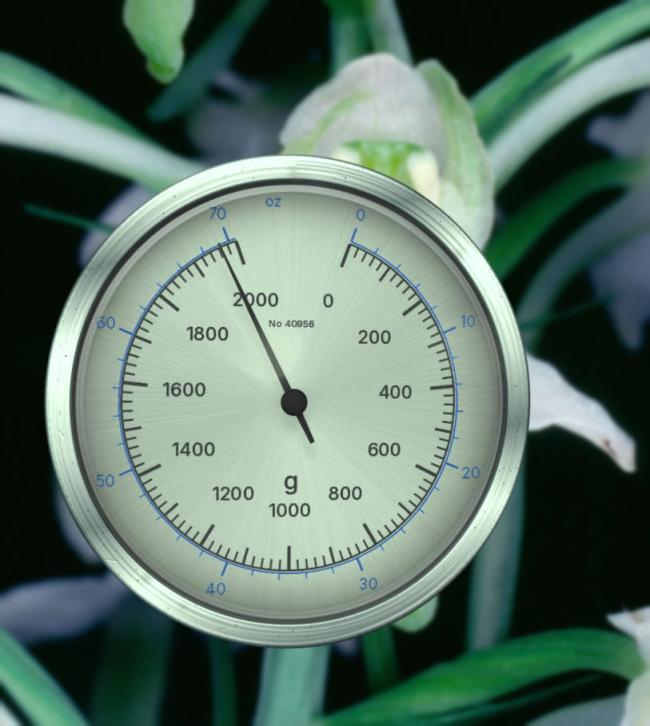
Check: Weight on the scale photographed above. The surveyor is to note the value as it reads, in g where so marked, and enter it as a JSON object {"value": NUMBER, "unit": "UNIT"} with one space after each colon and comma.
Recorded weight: {"value": 1960, "unit": "g"}
